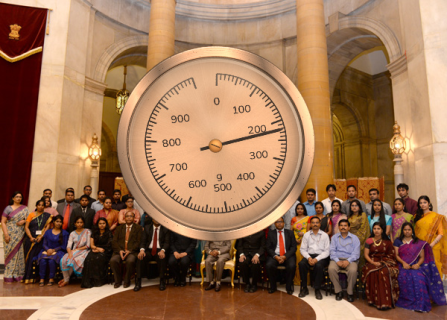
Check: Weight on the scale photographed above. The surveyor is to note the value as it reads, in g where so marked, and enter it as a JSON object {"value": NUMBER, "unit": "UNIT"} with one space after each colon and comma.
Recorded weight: {"value": 220, "unit": "g"}
